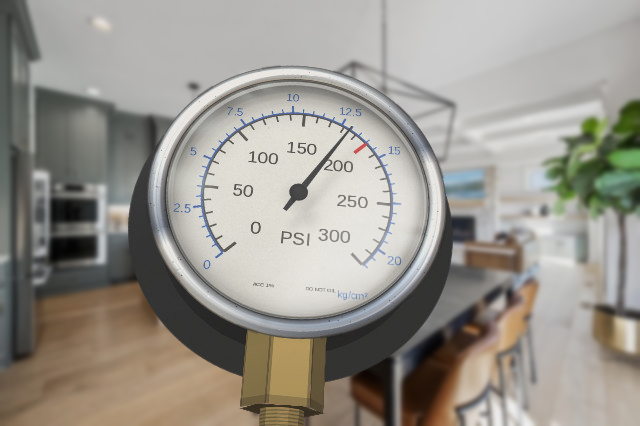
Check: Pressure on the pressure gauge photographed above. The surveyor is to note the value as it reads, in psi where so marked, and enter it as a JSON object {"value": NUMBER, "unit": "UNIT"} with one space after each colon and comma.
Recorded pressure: {"value": 185, "unit": "psi"}
